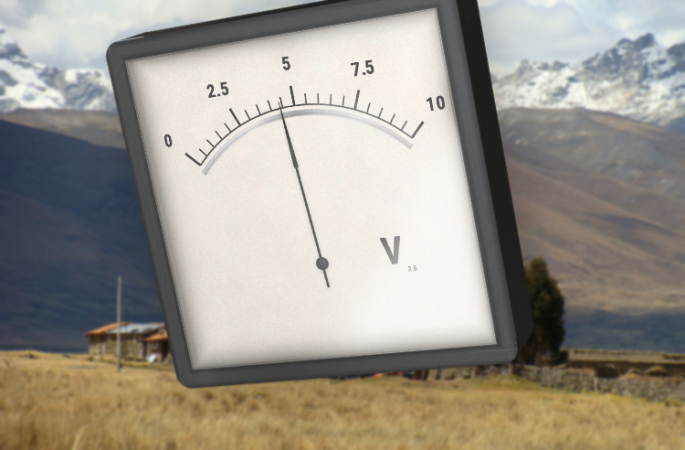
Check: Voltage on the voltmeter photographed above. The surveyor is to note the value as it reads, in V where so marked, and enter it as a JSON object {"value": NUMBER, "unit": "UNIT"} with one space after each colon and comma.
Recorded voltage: {"value": 4.5, "unit": "V"}
